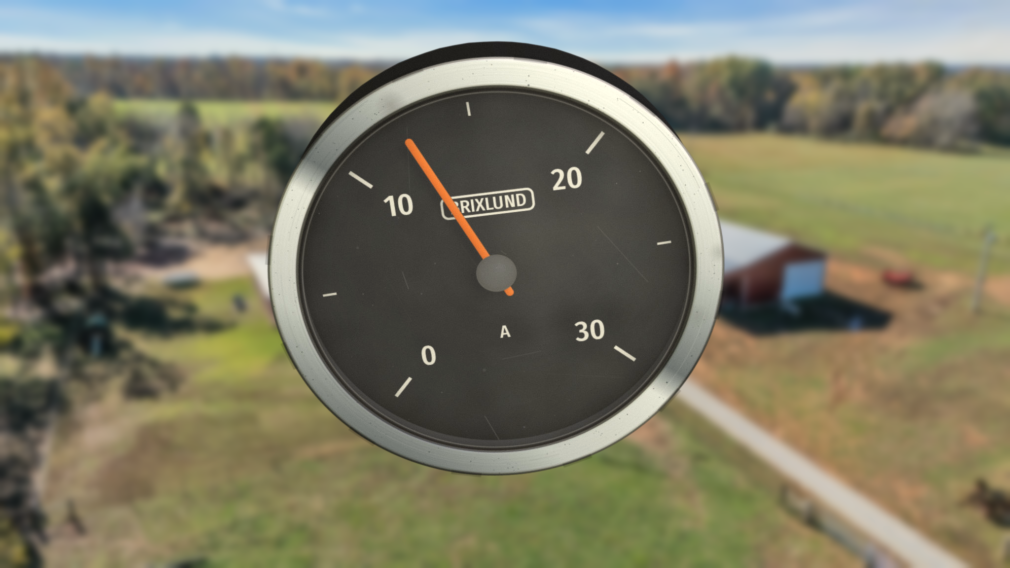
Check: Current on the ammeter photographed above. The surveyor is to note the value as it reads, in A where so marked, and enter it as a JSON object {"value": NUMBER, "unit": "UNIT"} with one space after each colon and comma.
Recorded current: {"value": 12.5, "unit": "A"}
